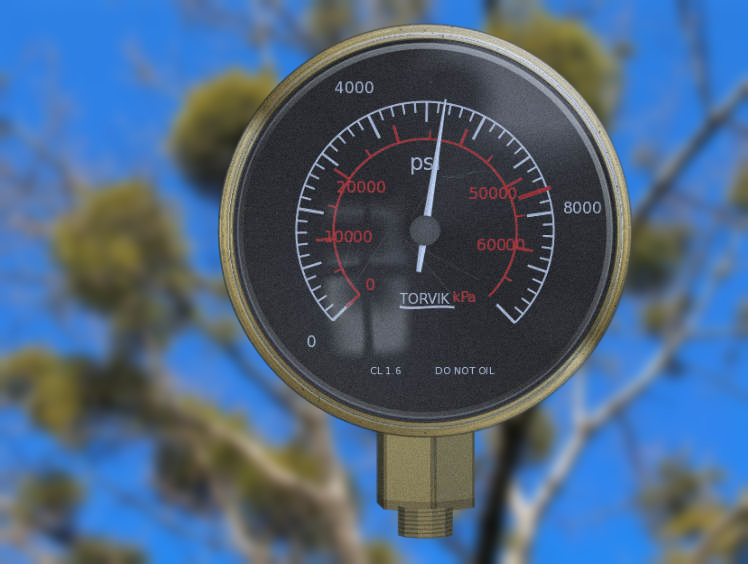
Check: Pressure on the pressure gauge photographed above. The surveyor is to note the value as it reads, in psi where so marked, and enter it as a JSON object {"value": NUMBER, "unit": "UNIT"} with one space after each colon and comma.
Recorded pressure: {"value": 5300, "unit": "psi"}
